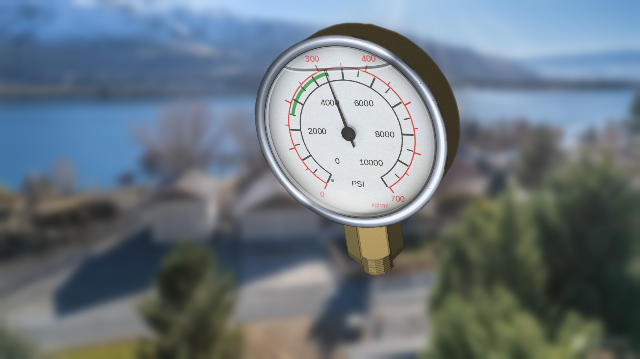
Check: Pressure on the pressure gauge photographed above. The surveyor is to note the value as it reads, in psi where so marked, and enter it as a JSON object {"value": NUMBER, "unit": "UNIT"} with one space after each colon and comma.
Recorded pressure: {"value": 4500, "unit": "psi"}
